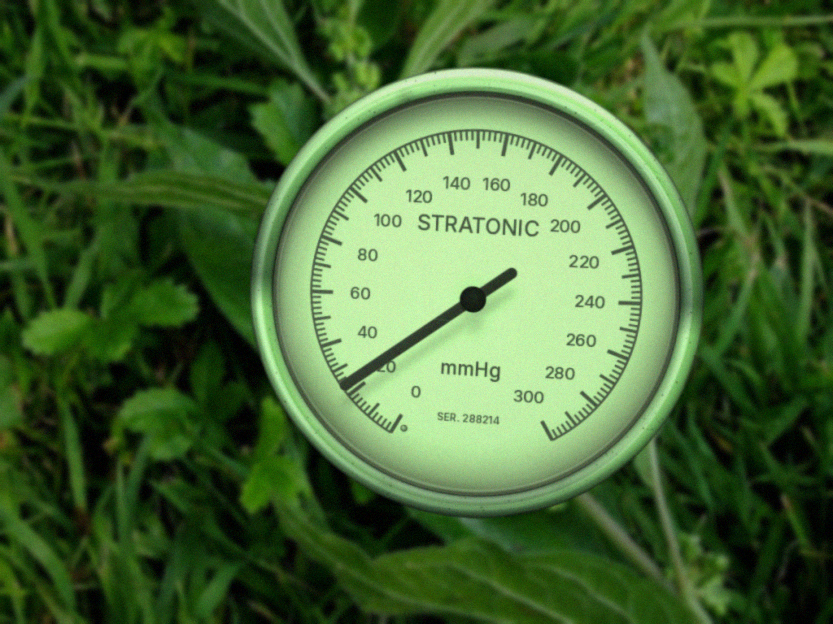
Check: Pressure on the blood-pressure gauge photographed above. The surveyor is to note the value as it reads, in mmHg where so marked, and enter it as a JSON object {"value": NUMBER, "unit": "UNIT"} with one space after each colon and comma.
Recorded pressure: {"value": 24, "unit": "mmHg"}
